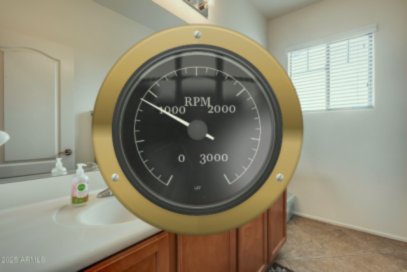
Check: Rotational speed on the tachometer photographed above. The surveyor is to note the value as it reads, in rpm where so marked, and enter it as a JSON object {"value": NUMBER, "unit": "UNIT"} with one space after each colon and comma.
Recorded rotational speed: {"value": 900, "unit": "rpm"}
